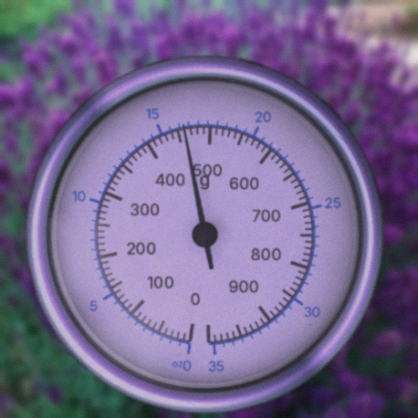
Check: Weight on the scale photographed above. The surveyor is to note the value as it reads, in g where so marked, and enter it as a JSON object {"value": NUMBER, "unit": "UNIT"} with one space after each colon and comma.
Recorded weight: {"value": 460, "unit": "g"}
